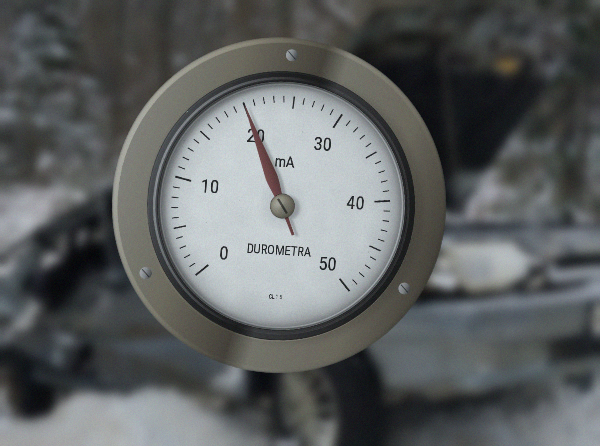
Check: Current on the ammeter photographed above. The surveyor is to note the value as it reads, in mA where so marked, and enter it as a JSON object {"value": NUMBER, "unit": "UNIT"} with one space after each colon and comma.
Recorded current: {"value": 20, "unit": "mA"}
